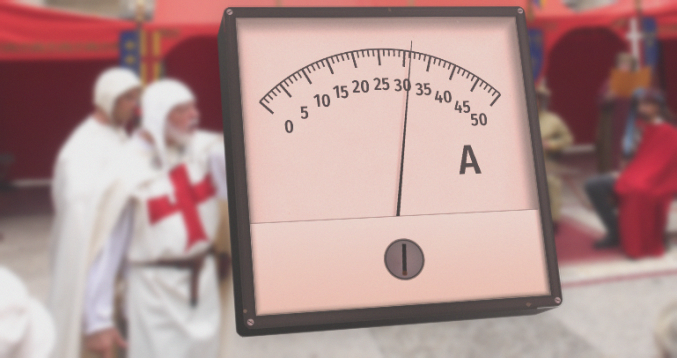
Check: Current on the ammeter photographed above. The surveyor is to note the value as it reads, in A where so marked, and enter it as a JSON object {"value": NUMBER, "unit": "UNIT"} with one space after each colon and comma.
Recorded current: {"value": 31, "unit": "A"}
